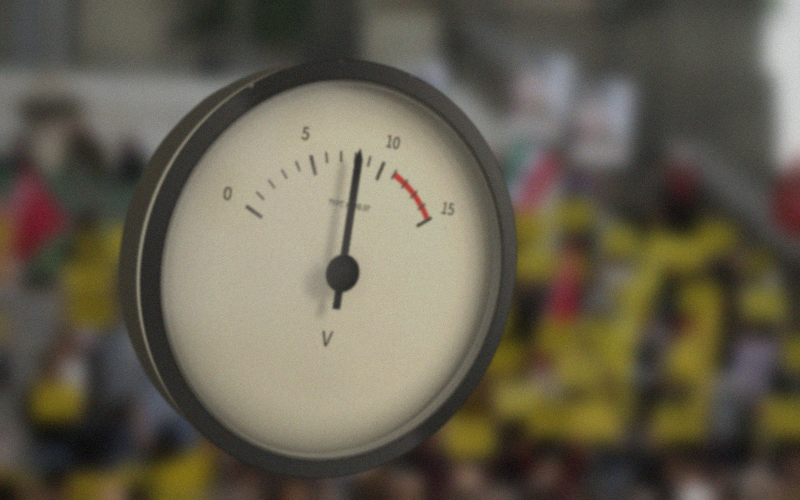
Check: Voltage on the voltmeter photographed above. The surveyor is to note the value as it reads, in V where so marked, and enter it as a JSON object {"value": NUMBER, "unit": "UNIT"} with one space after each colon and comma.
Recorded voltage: {"value": 8, "unit": "V"}
